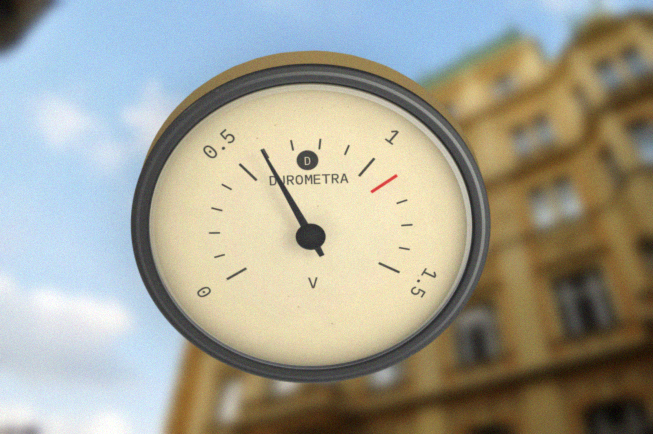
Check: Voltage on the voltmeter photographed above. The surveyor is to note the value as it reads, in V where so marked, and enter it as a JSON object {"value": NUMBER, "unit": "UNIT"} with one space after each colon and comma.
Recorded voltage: {"value": 0.6, "unit": "V"}
